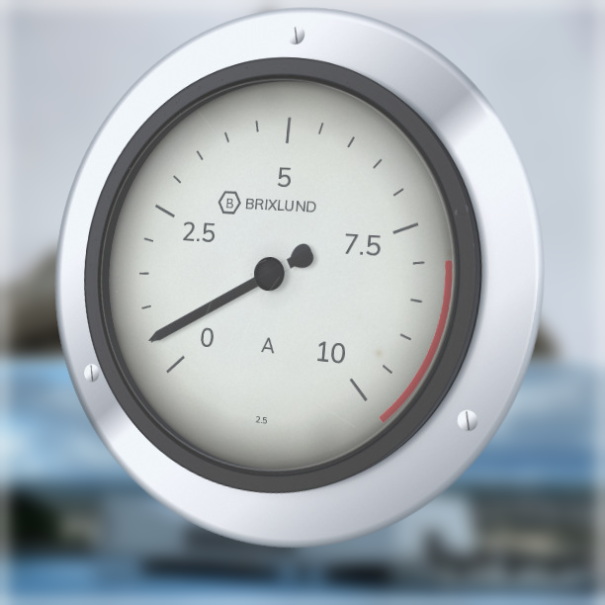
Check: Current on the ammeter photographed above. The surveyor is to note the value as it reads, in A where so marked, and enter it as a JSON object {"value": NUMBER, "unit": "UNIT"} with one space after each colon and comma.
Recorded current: {"value": 0.5, "unit": "A"}
